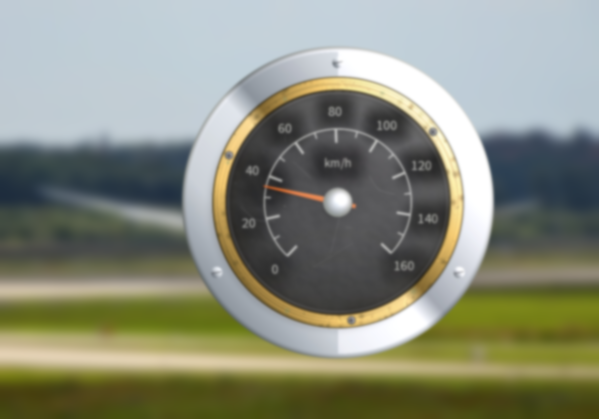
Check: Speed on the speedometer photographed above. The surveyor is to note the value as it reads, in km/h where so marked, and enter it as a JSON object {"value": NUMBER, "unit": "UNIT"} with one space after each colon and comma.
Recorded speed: {"value": 35, "unit": "km/h"}
